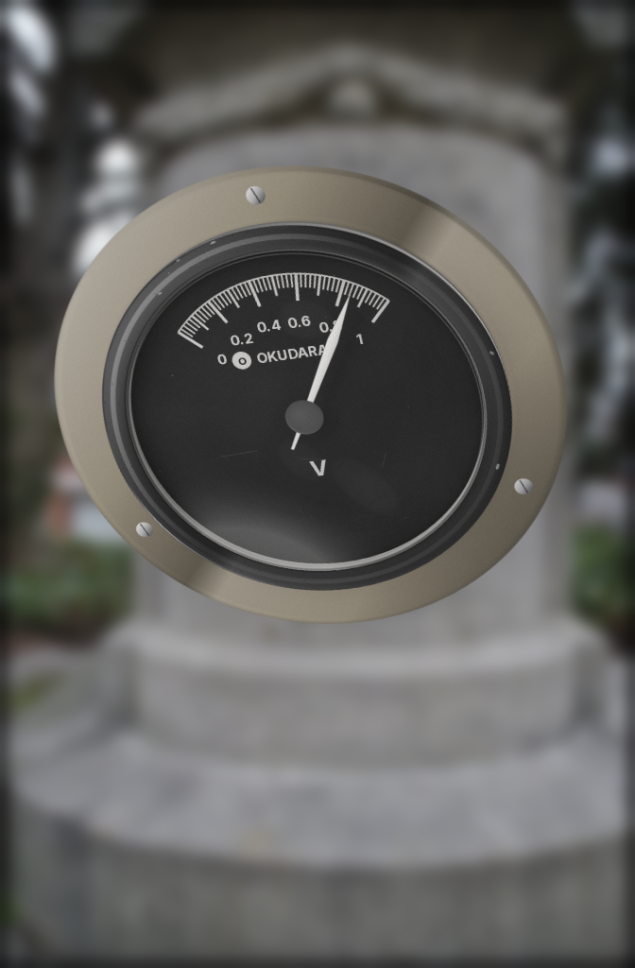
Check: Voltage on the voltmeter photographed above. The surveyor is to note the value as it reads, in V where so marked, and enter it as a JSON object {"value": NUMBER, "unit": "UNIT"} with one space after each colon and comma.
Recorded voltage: {"value": 0.84, "unit": "V"}
